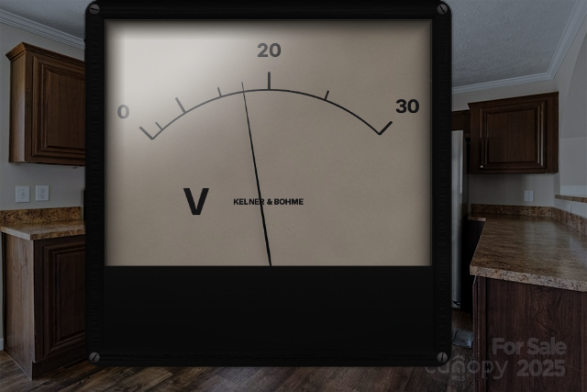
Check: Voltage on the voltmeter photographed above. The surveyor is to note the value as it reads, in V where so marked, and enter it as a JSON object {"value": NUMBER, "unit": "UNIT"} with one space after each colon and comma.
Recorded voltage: {"value": 17.5, "unit": "V"}
